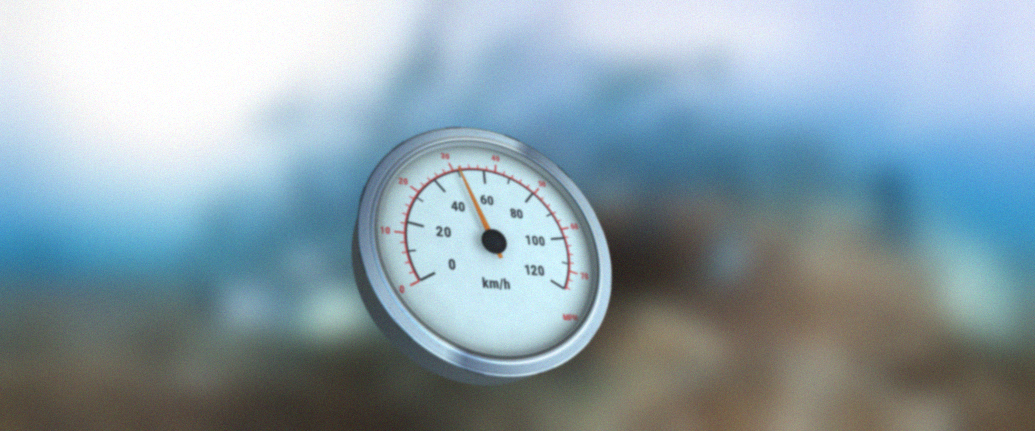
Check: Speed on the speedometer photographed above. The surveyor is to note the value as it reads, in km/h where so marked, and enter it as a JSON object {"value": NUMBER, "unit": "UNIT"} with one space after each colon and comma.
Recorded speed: {"value": 50, "unit": "km/h"}
